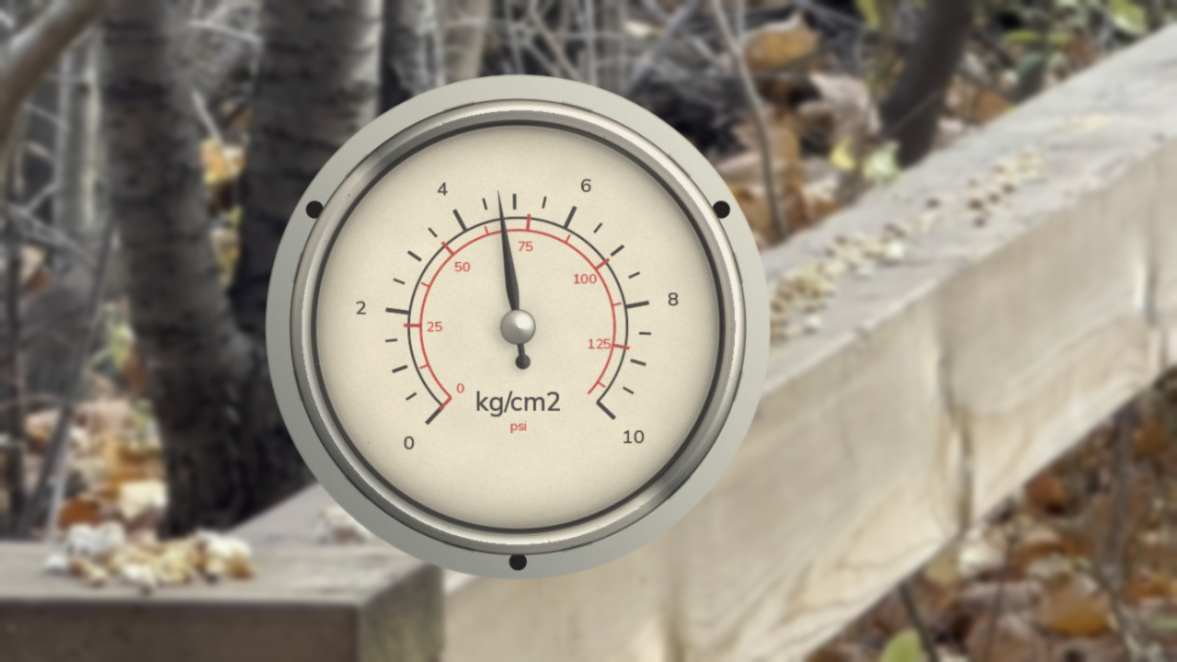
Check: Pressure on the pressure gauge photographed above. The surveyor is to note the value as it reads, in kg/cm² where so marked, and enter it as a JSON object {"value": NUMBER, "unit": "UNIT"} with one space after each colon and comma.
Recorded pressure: {"value": 4.75, "unit": "kg/cm²"}
